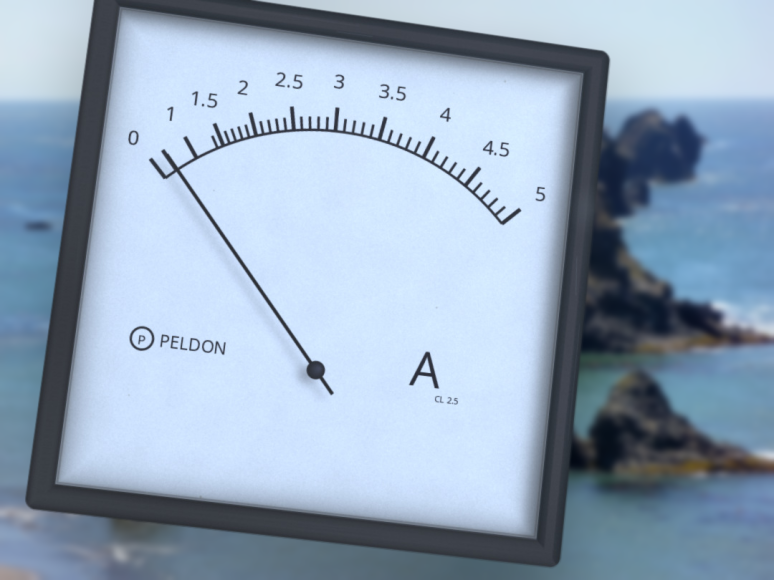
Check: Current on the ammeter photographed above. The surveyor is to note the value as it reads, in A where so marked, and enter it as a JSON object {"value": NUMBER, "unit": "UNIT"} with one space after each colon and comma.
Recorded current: {"value": 0.5, "unit": "A"}
